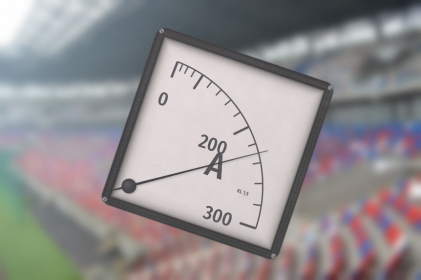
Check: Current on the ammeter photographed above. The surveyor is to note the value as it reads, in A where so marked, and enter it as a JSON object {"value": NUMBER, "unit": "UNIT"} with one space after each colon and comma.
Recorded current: {"value": 230, "unit": "A"}
